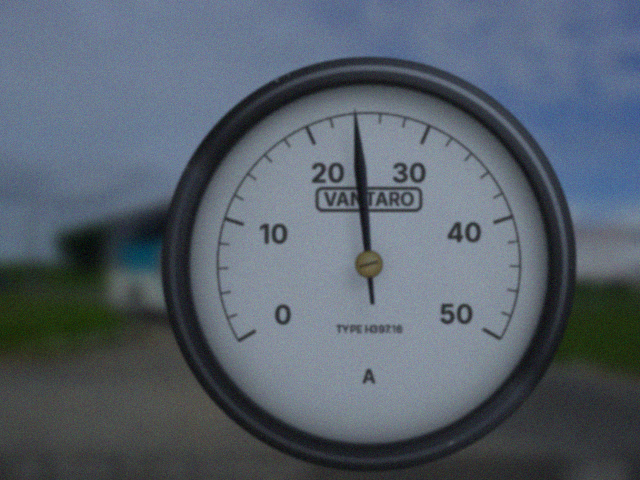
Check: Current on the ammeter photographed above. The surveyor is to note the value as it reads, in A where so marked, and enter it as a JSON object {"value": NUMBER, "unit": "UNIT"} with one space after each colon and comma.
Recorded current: {"value": 24, "unit": "A"}
